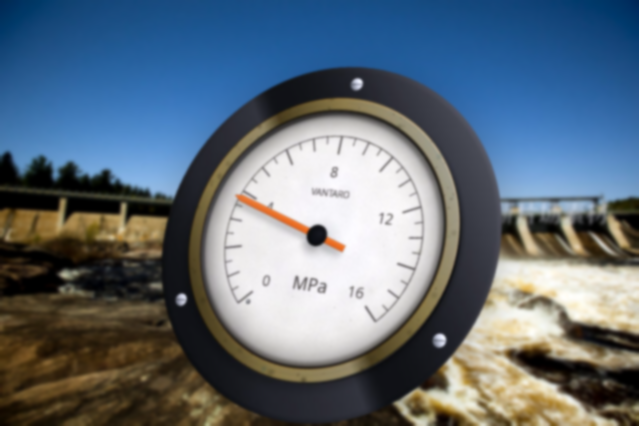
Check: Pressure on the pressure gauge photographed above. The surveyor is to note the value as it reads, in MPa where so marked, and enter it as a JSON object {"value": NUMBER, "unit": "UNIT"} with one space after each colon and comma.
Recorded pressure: {"value": 3.75, "unit": "MPa"}
